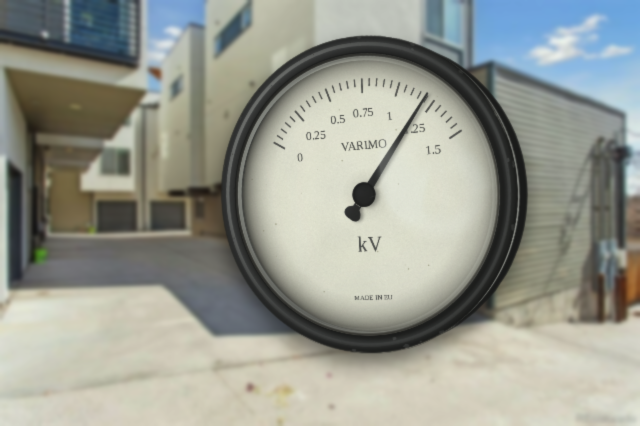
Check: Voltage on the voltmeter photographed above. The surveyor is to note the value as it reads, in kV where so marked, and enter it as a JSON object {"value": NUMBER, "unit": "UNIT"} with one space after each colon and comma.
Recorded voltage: {"value": 1.2, "unit": "kV"}
